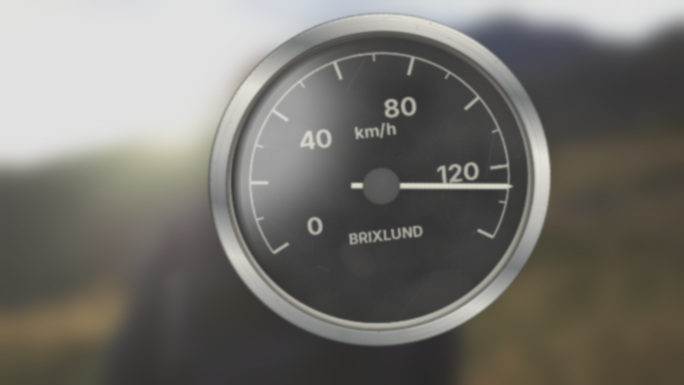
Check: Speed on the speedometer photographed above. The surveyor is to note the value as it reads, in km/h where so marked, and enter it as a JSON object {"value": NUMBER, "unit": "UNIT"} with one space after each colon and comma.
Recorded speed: {"value": 125, "unit": "km/h"}
